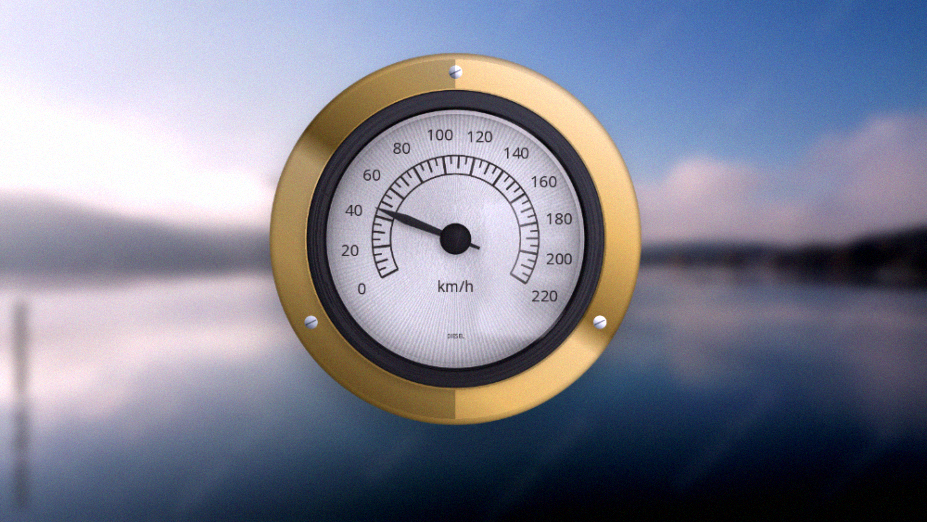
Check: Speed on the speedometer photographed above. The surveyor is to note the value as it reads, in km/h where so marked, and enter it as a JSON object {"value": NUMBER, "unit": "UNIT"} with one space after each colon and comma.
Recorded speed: {"value": 45, "unit": "km/h"}
